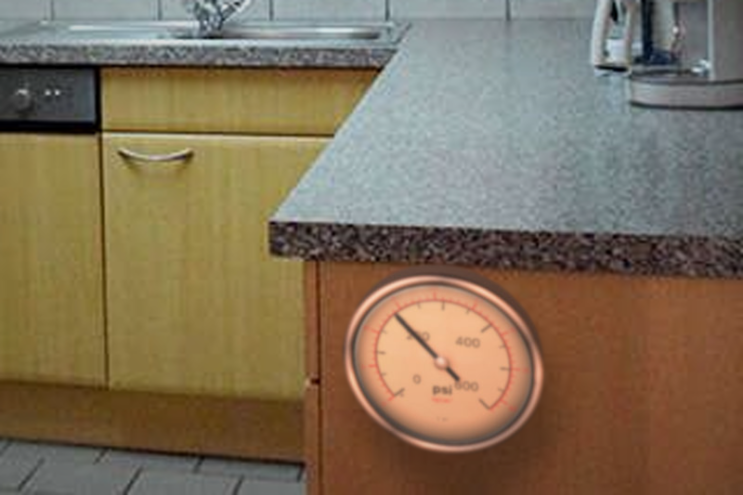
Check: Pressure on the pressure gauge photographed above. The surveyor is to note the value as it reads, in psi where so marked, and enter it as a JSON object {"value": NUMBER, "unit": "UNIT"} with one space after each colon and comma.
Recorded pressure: {"value": 200, "unit": "psi"}
